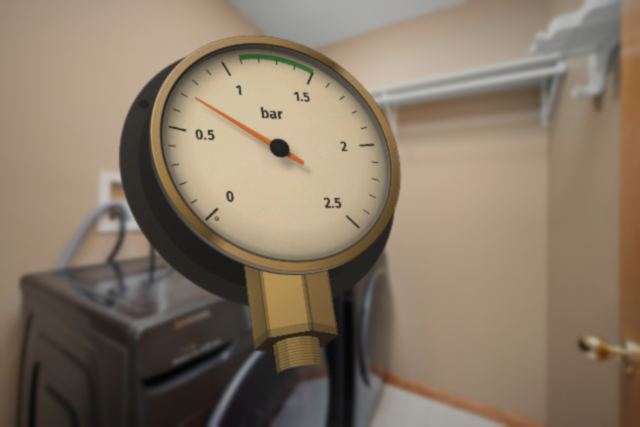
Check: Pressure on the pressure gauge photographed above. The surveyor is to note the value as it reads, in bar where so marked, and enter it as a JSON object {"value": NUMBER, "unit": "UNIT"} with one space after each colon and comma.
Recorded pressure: {"value": 0.7, "unit": "bar"}
